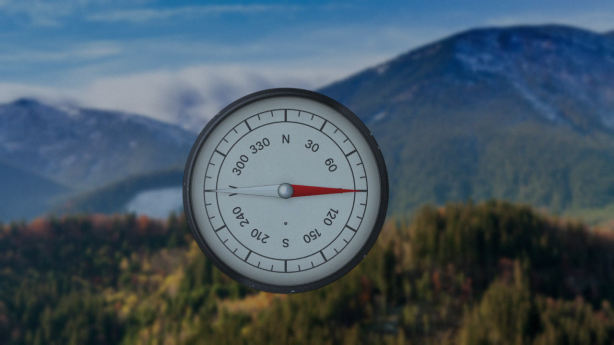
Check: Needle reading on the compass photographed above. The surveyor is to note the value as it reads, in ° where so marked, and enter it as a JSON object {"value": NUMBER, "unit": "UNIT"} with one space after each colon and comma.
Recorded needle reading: {"value": 90, "unit": "°"}
